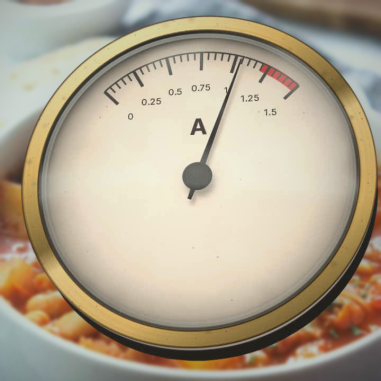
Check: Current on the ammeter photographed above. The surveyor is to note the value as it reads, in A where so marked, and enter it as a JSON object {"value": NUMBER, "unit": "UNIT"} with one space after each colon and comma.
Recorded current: {"value": 1.05, "unit": "A"}
